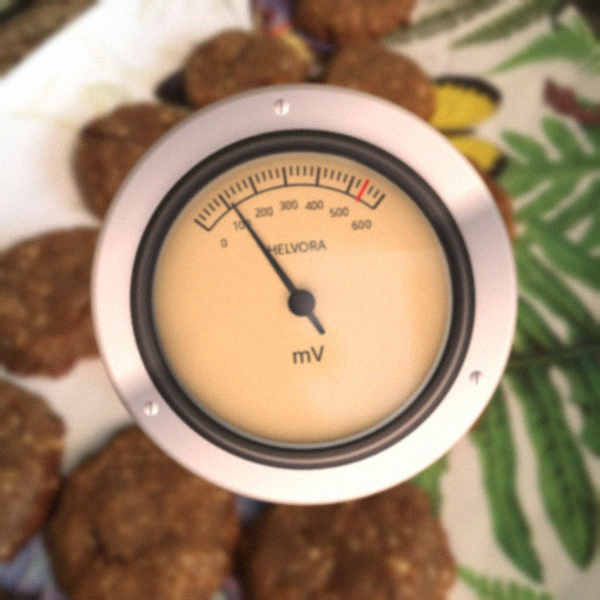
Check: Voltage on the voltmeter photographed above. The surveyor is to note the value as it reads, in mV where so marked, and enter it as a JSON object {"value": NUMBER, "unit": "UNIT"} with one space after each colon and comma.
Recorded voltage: {"value": 120, "unit": "mV"}
